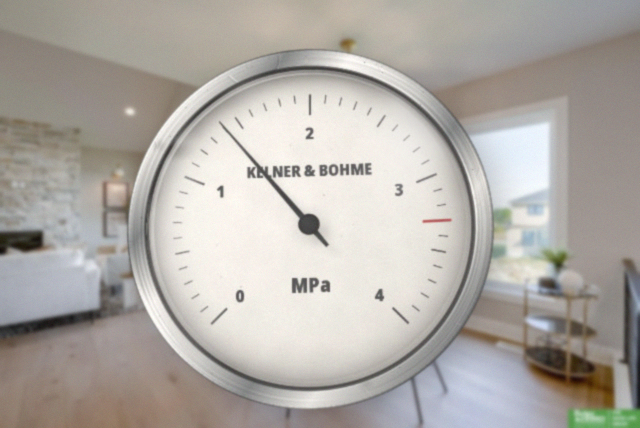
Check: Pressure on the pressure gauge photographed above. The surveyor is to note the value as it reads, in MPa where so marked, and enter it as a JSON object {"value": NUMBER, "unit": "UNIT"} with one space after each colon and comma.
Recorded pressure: {"value": 1.4, "unit": "MPa"}
